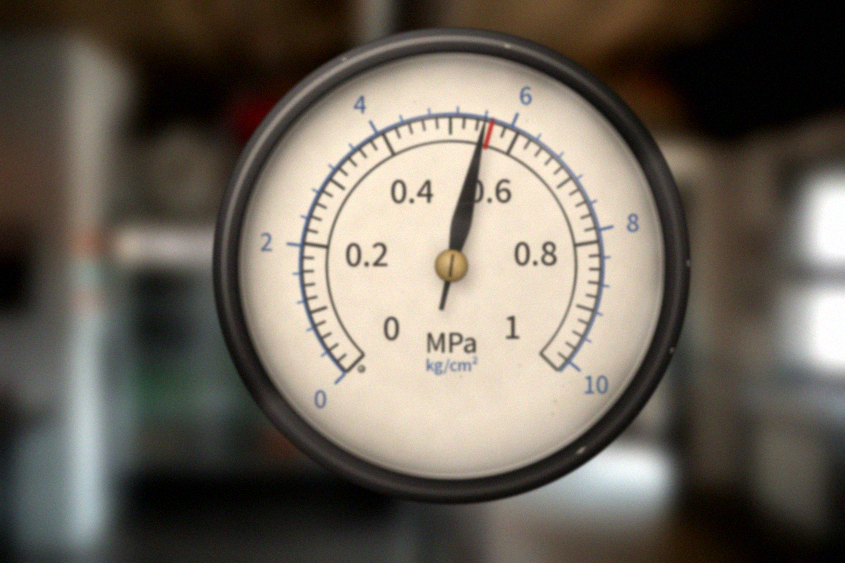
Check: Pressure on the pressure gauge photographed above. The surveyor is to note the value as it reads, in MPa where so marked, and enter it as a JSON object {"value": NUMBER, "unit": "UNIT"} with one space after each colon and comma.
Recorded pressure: {"value": 0.55, "unit": "MPa"}
